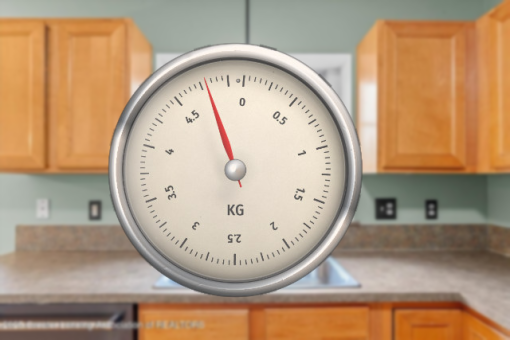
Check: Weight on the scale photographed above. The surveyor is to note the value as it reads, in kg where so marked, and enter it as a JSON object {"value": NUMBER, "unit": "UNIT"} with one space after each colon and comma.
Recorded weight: {"value": 4.8, "unit": "kg"}
